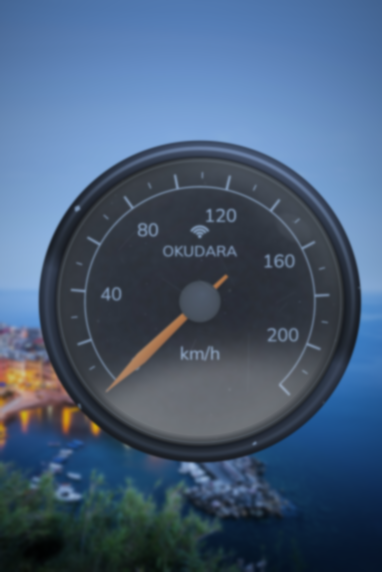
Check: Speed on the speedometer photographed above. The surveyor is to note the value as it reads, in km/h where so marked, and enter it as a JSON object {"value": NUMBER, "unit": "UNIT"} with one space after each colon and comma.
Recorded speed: {"value": 0, "unit": "km/h"}
